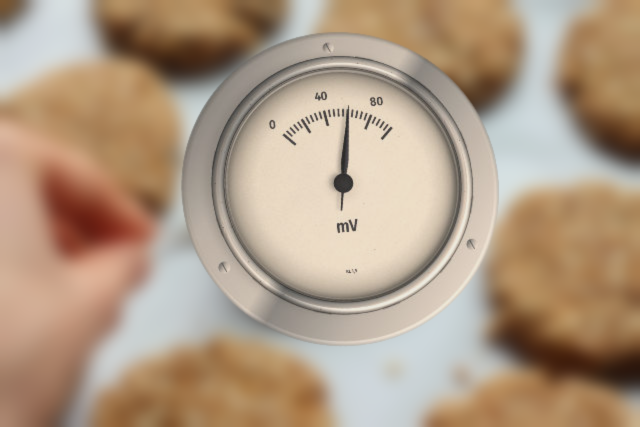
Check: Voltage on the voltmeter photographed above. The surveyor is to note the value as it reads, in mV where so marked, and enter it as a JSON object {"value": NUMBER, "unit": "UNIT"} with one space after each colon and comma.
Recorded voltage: {"value": 60, "unit": "mV"}
